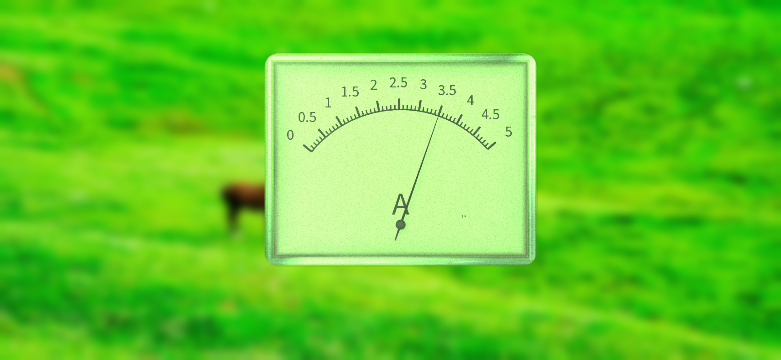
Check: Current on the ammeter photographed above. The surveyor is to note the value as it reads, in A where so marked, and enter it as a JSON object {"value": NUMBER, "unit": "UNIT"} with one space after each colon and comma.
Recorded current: {"value": 3.5, "unit": "A"}
